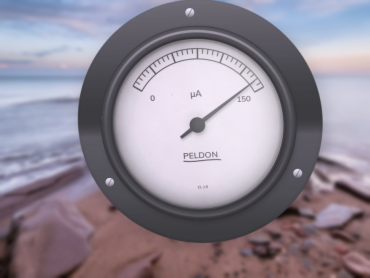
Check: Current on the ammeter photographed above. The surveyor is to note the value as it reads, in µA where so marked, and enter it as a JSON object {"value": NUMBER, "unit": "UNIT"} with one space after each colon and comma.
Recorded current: {"value": 140, "unit": "µA"}
